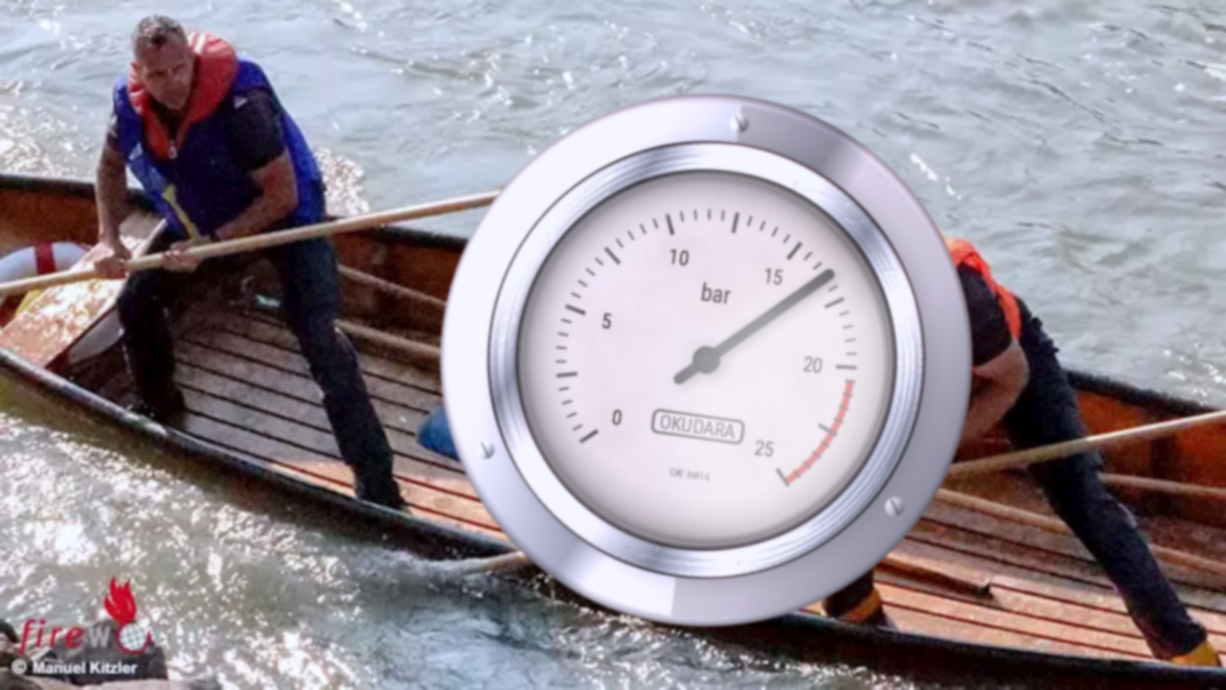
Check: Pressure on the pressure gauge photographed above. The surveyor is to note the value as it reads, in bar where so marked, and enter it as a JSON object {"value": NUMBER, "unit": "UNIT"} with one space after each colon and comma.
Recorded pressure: {"value": 16.5, "unit": "bar"}
